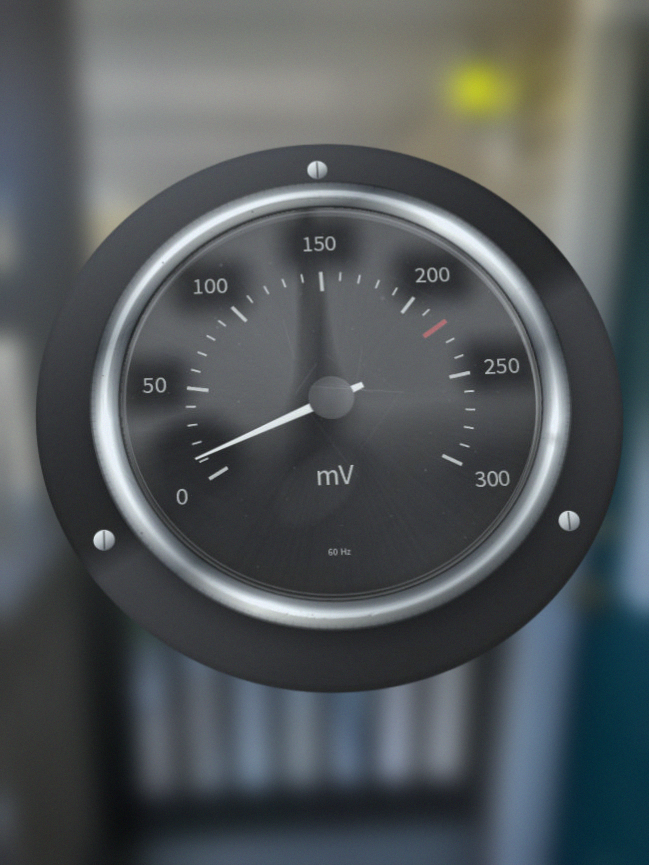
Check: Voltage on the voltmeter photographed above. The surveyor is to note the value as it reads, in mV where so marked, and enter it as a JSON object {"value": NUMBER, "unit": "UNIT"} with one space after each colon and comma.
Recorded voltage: {"value": 10, "unit": "mV"}
